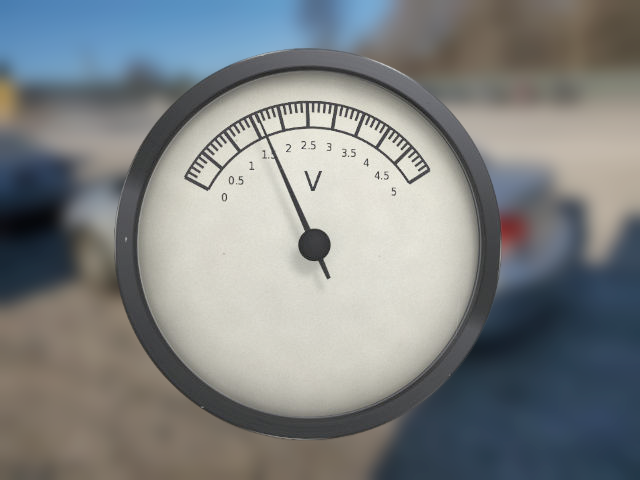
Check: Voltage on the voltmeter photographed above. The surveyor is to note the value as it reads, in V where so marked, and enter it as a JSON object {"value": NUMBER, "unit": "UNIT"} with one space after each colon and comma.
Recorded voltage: {"value": 1.6, "unit": "V"}
